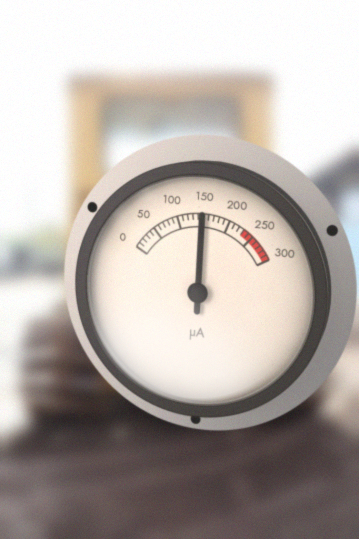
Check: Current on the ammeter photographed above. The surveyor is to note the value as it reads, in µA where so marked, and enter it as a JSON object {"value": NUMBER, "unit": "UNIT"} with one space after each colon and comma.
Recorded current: {"value": 150, "unit": "µA"}
